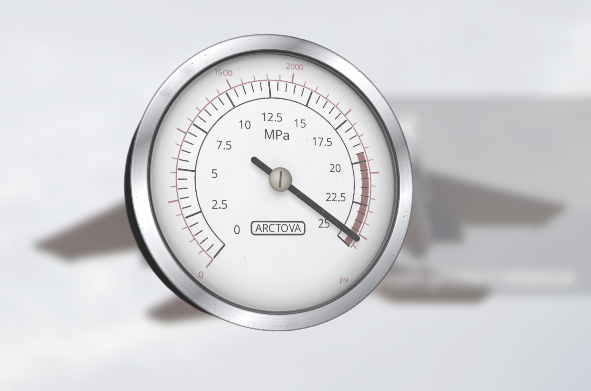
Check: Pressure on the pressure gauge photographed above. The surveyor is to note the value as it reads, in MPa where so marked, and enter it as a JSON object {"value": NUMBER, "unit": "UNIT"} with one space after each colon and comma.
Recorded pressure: {"value": 24.5, "unit": "MPa"}
